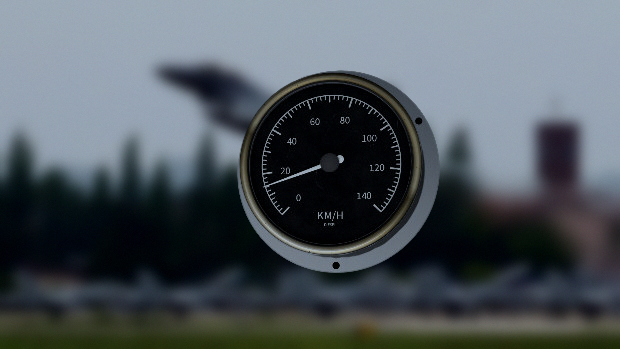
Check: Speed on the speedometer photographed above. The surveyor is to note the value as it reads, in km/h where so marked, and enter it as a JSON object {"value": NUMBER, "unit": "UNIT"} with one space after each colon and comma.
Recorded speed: {"value": 14, "unit": "km/h"}
